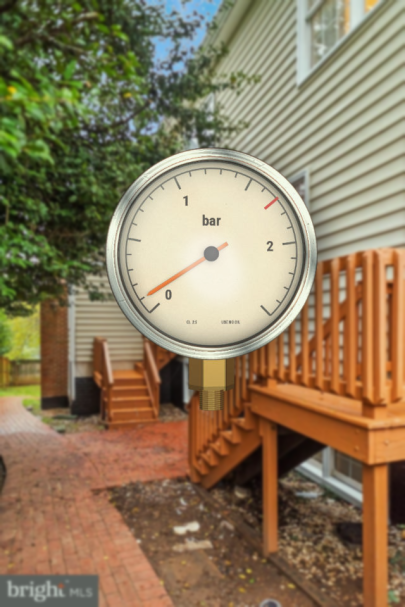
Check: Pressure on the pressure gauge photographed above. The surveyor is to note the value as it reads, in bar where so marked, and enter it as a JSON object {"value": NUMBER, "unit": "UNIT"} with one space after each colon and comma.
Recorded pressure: {"value": 0.1, "unit": "bar"}
